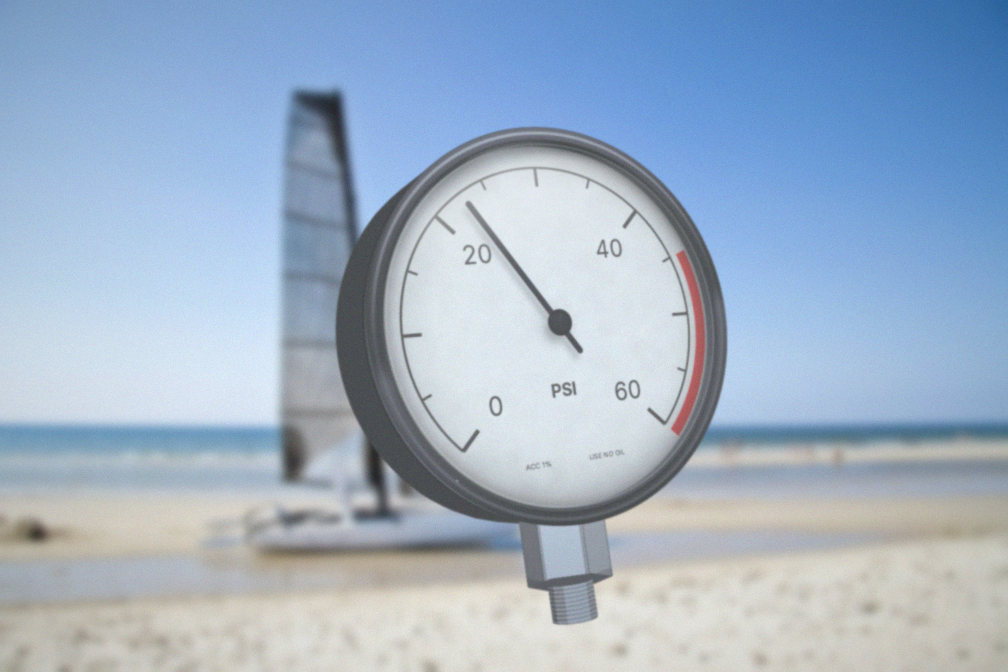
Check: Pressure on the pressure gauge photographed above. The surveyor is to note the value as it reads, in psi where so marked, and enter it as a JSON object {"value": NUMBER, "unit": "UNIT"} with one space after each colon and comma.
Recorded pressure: {"value": 22.5, "unit": "psi"}
